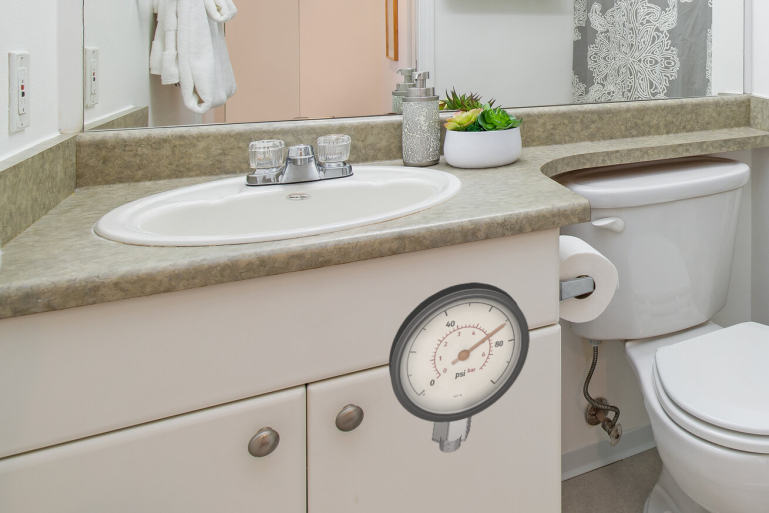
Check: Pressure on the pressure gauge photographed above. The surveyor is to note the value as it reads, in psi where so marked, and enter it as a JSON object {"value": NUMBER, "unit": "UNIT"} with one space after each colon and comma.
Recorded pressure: {"value": 70, "unit": "psi"}
